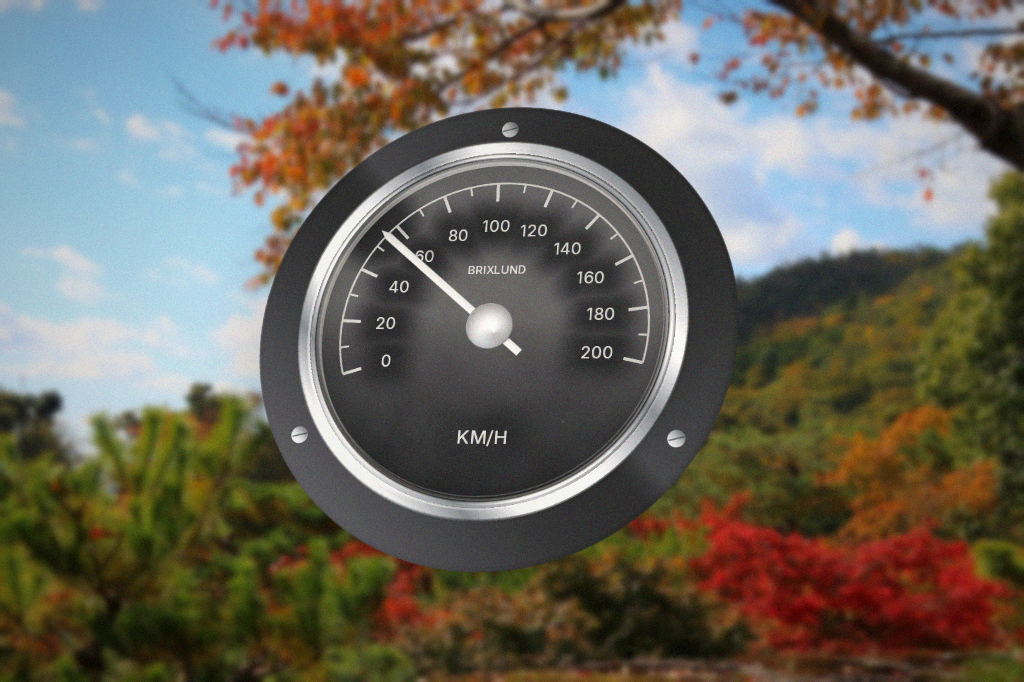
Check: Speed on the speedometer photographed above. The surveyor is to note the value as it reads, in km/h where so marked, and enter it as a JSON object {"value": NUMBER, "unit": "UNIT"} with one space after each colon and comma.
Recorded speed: {"value": 55, "unit": "km/h"}
